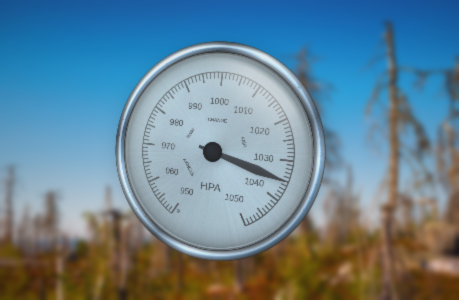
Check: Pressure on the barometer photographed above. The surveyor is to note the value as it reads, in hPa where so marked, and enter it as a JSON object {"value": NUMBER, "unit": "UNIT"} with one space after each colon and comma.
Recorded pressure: {"value": 1035, "unit": "hPa"}
